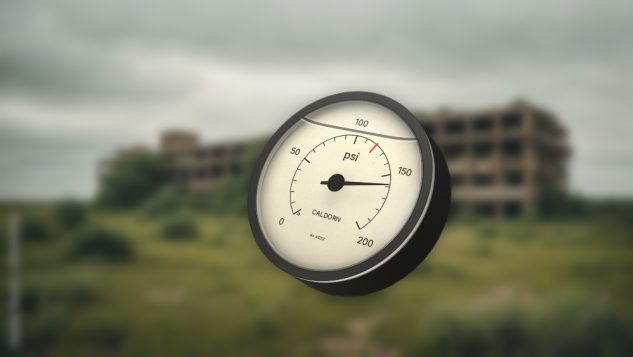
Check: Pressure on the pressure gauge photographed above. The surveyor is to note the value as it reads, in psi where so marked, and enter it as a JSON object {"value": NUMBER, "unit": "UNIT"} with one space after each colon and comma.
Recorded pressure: {"value": 160, "unit": "psi"}
